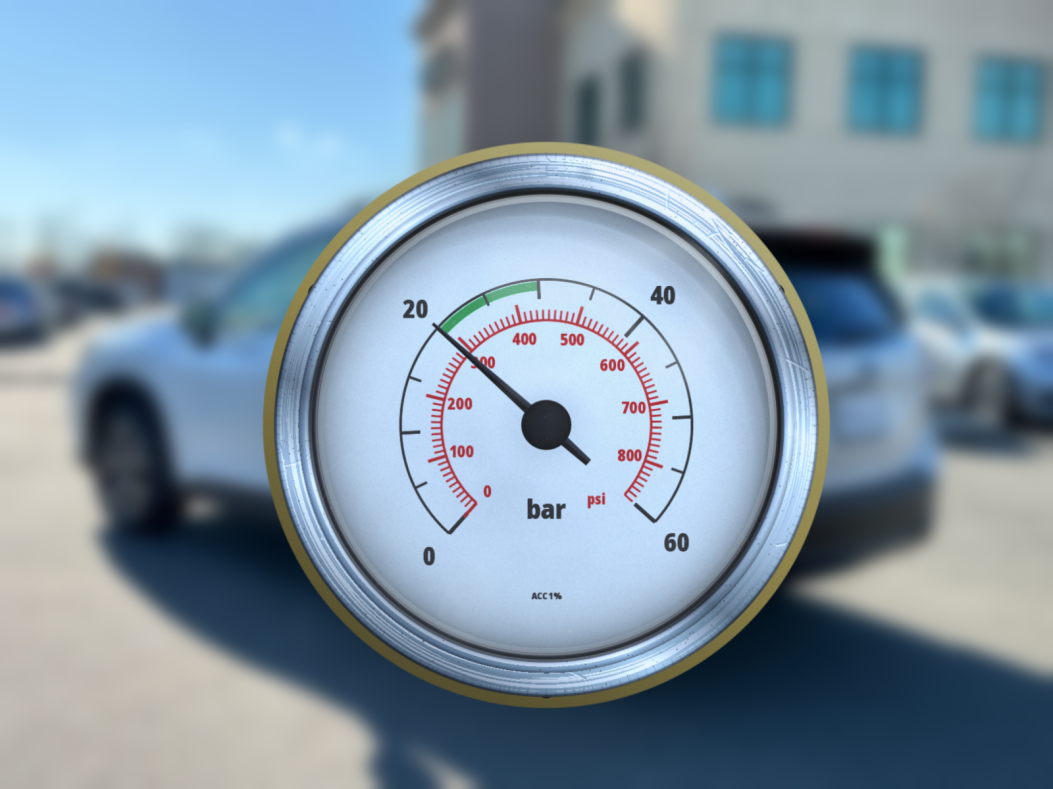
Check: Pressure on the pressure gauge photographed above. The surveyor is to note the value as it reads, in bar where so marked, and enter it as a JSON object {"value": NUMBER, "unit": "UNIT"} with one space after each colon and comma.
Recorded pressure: {"value": 20, "unit": "bar"}
